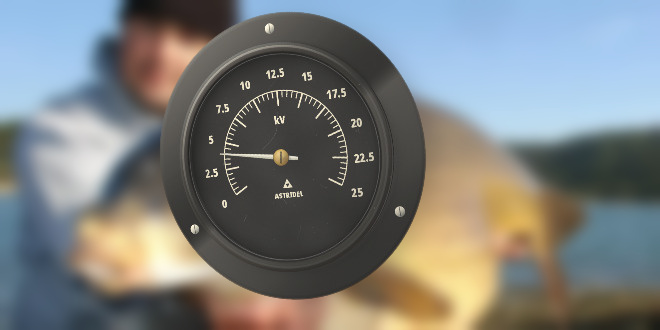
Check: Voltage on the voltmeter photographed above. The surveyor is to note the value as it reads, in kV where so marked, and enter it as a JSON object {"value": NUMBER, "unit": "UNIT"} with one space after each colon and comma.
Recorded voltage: {"value": 4, "unit": "kV"}
